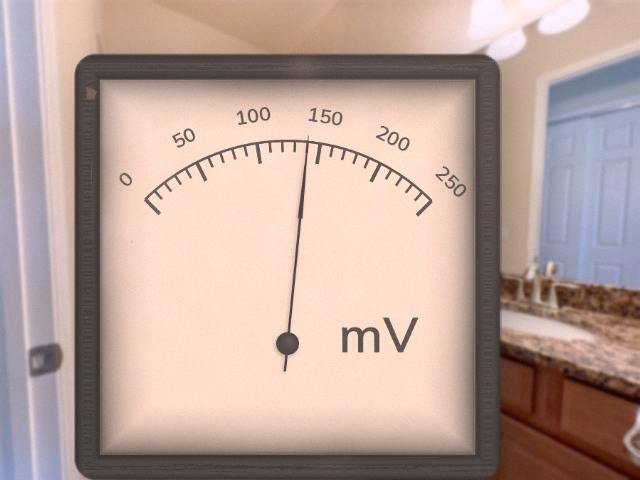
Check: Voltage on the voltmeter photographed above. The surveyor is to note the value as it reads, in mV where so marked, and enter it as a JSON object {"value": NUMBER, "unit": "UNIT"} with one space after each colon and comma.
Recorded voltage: {"value": 140, "unit": "mV"}
